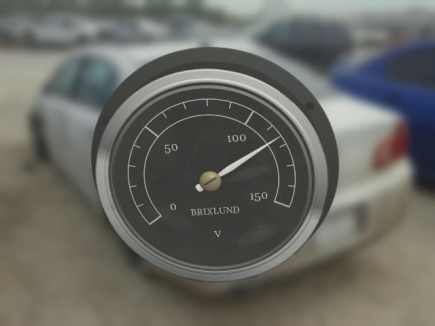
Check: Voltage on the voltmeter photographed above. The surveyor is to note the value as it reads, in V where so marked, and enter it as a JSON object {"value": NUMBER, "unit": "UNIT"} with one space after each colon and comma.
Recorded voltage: {"value": 115, "unit": "V"}
